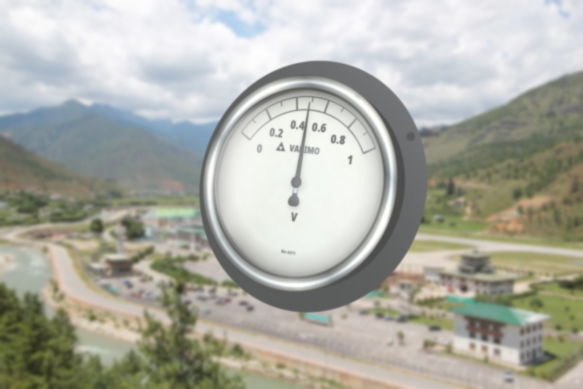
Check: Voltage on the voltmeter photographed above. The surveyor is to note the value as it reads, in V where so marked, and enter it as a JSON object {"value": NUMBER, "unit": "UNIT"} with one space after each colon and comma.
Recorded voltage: {"value": 0.5, "unit": "V"}
